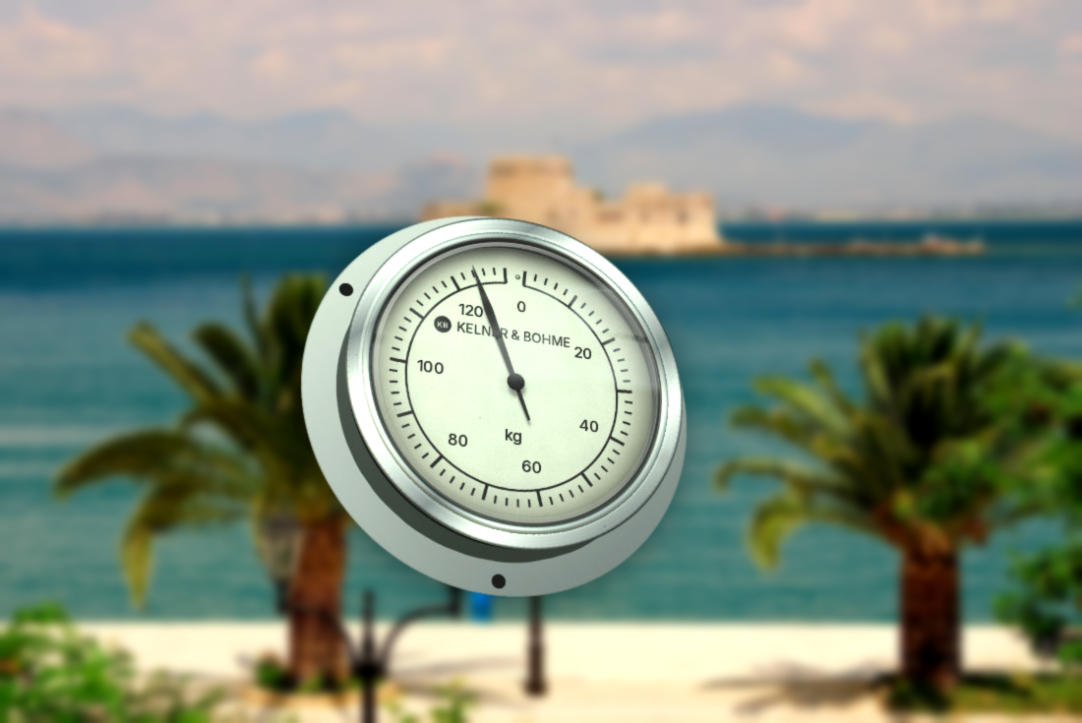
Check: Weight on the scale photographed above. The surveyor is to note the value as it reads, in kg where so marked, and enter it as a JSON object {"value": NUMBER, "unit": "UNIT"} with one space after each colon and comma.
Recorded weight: {"value": 124, "unit": "kg"}
